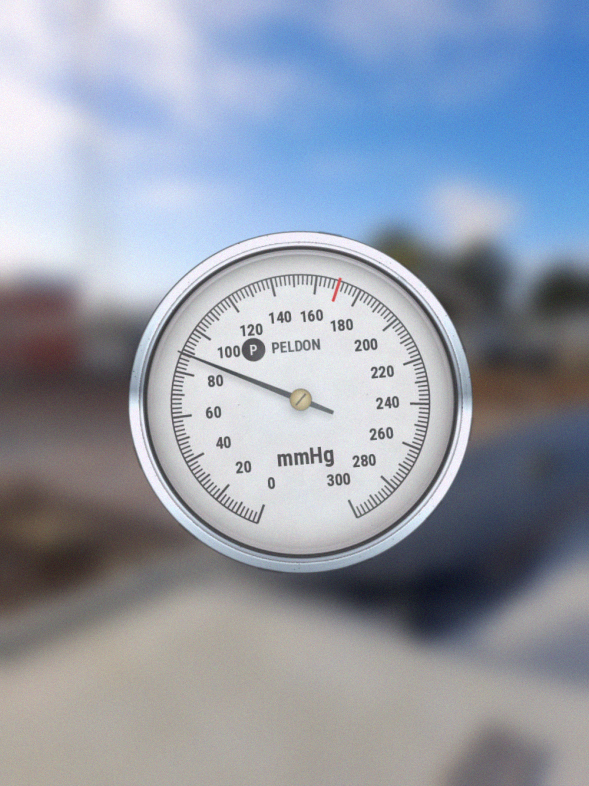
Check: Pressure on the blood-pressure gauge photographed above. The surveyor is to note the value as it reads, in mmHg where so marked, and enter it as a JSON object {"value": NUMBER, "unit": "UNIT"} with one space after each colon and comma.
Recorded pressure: {"value": 88, "unit": "mmHg"}
